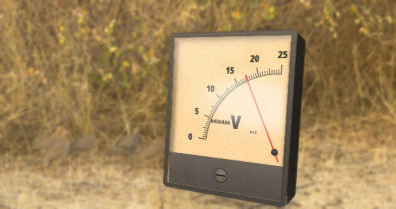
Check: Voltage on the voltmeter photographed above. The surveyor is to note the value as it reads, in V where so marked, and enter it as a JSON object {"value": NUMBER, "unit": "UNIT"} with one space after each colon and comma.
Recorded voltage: {"value": 17.5, "unit": "V"}
